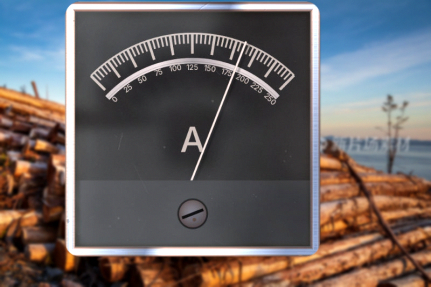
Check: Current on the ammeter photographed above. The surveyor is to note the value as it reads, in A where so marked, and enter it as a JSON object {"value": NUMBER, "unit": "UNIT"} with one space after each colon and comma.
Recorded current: {"value": 185, "unit": "A"}
